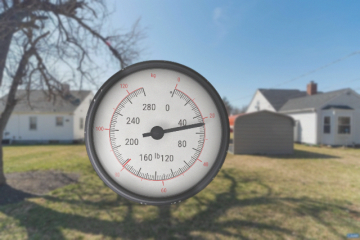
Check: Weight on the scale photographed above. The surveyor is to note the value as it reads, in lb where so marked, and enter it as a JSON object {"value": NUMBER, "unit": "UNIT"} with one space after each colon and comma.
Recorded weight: {"value": 50, "unit": "lb"}
